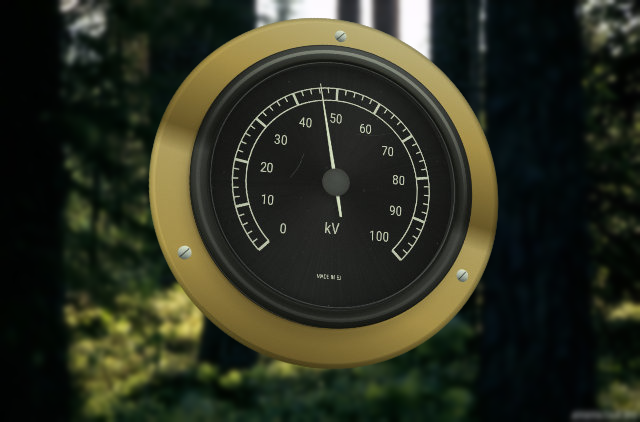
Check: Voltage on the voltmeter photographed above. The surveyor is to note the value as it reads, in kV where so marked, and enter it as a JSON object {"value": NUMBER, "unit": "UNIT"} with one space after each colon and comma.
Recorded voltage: {"value": 46, "unit": "kV"}
